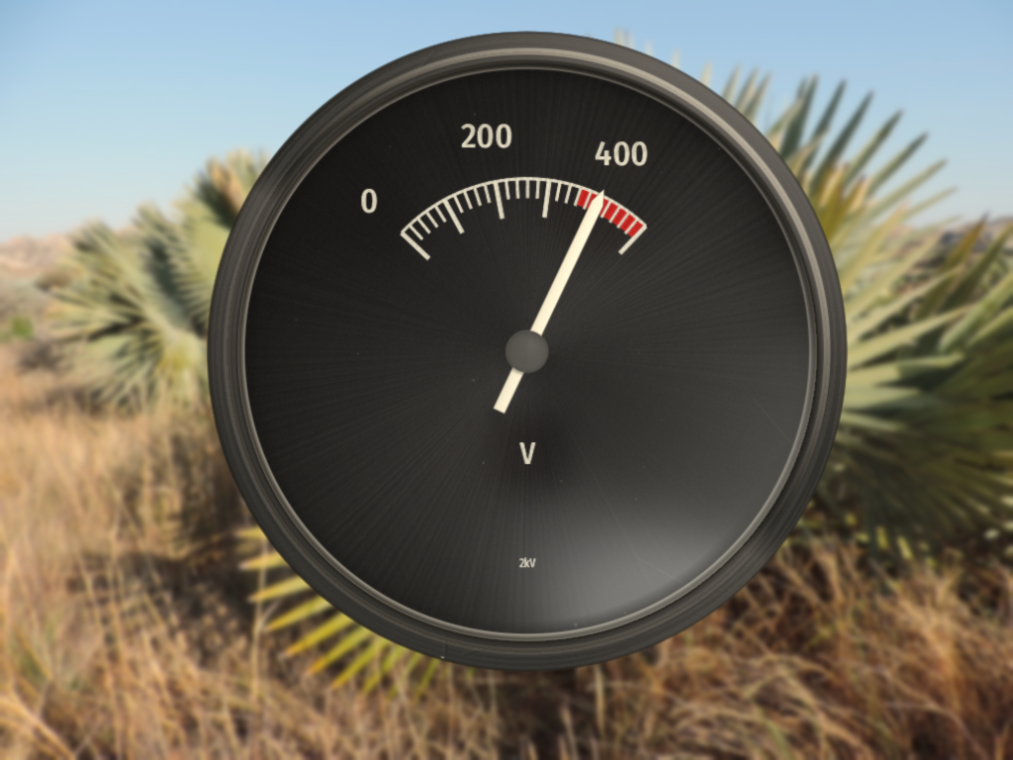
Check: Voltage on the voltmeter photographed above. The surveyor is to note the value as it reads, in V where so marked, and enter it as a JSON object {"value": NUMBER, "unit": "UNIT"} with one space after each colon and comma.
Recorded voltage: {"value": 400, "unit": "V"}
